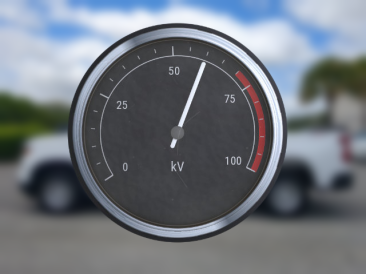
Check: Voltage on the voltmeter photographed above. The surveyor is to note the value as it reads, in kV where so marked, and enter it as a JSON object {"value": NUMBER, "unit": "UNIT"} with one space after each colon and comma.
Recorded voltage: {"value": 60, "unit": "kV"}
